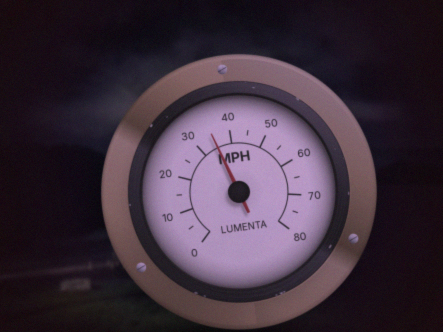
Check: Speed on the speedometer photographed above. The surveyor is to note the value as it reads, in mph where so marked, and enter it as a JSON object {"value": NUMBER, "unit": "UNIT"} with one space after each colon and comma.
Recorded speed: {"value": 35, "unit": "mph"}
